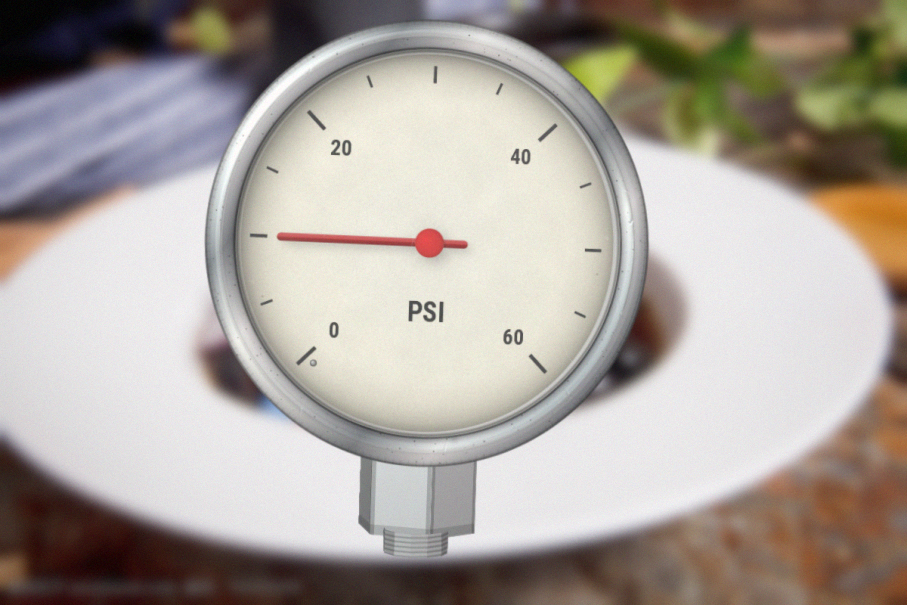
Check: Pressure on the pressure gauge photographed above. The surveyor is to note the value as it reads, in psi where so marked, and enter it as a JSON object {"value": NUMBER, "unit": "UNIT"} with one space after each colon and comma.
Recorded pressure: {"value": 10, "unit": "psi"}
